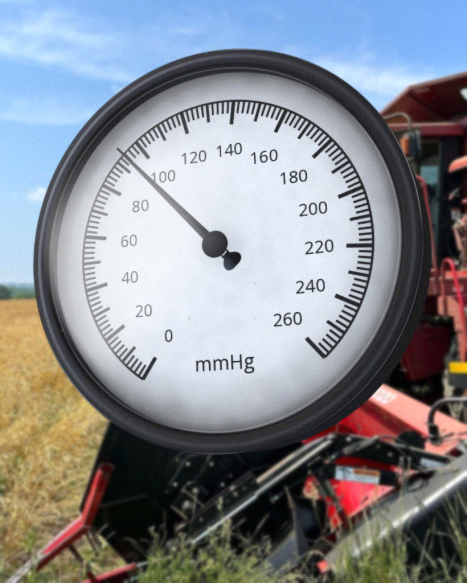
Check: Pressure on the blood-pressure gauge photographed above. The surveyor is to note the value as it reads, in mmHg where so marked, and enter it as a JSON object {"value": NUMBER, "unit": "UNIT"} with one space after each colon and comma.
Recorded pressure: {"value": 94, "unit": "mmHg"}
